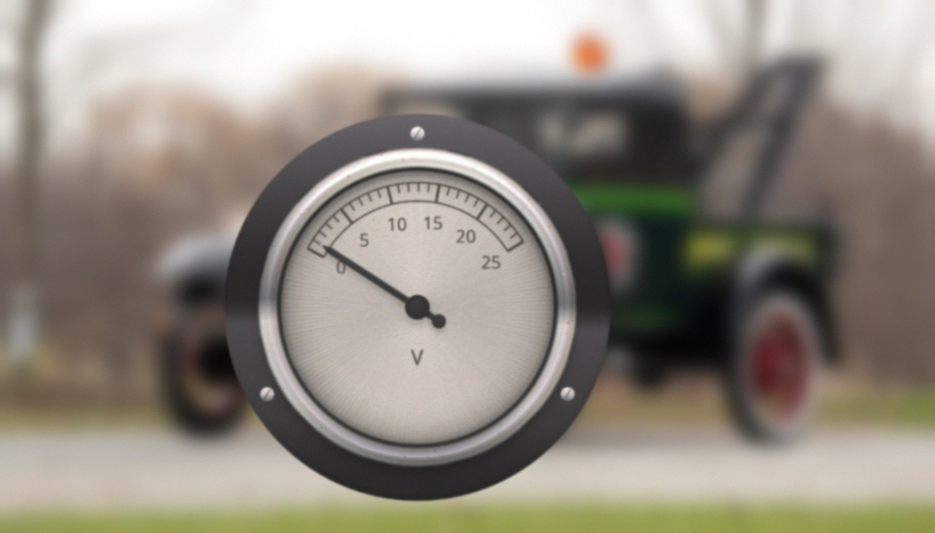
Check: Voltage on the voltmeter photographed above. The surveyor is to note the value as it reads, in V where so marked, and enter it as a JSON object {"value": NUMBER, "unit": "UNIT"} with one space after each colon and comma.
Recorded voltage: {"value": 1, "unit": "V"}
